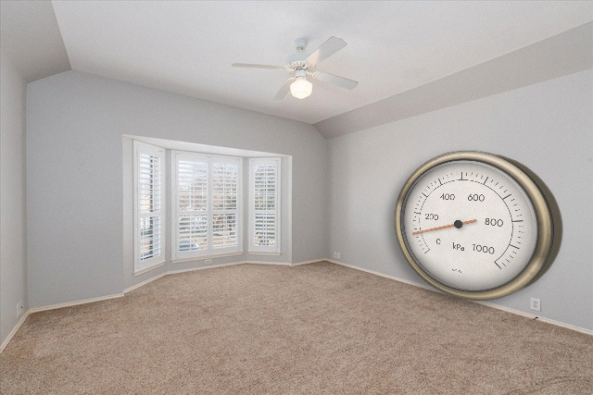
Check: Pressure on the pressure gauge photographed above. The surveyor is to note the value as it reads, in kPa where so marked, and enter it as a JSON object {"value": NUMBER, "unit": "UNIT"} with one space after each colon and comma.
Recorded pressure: {"value": 100, "unit": "kPa"}
